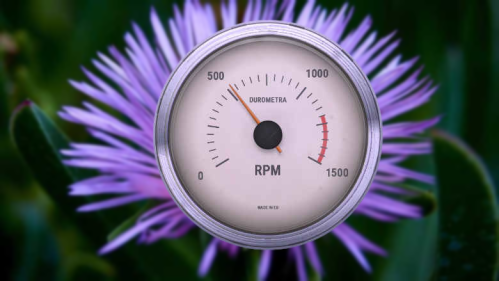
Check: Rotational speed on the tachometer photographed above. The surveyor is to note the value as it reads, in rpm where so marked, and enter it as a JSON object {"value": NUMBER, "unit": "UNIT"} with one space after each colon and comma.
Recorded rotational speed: {"value": 525, "unit": "rpm"}
